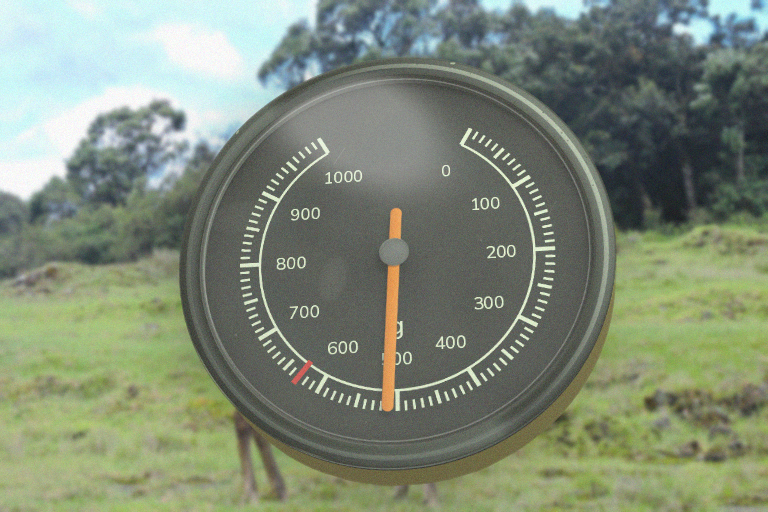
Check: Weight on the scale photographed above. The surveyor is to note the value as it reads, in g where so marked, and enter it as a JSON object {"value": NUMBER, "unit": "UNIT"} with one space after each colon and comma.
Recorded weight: {"value": 510, "unit": "g"}
